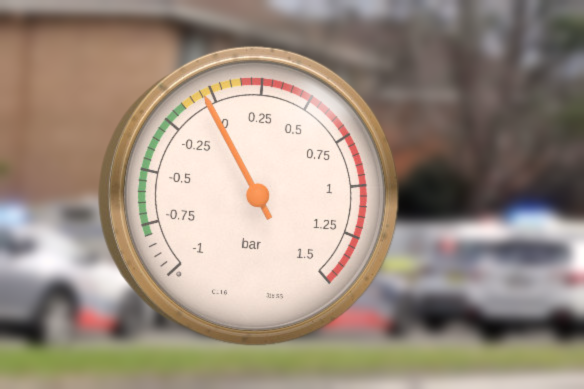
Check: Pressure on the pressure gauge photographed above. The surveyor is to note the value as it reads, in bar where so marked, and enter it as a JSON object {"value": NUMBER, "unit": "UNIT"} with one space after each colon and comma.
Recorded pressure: {"value": -0.05, "unit": "bar"}
